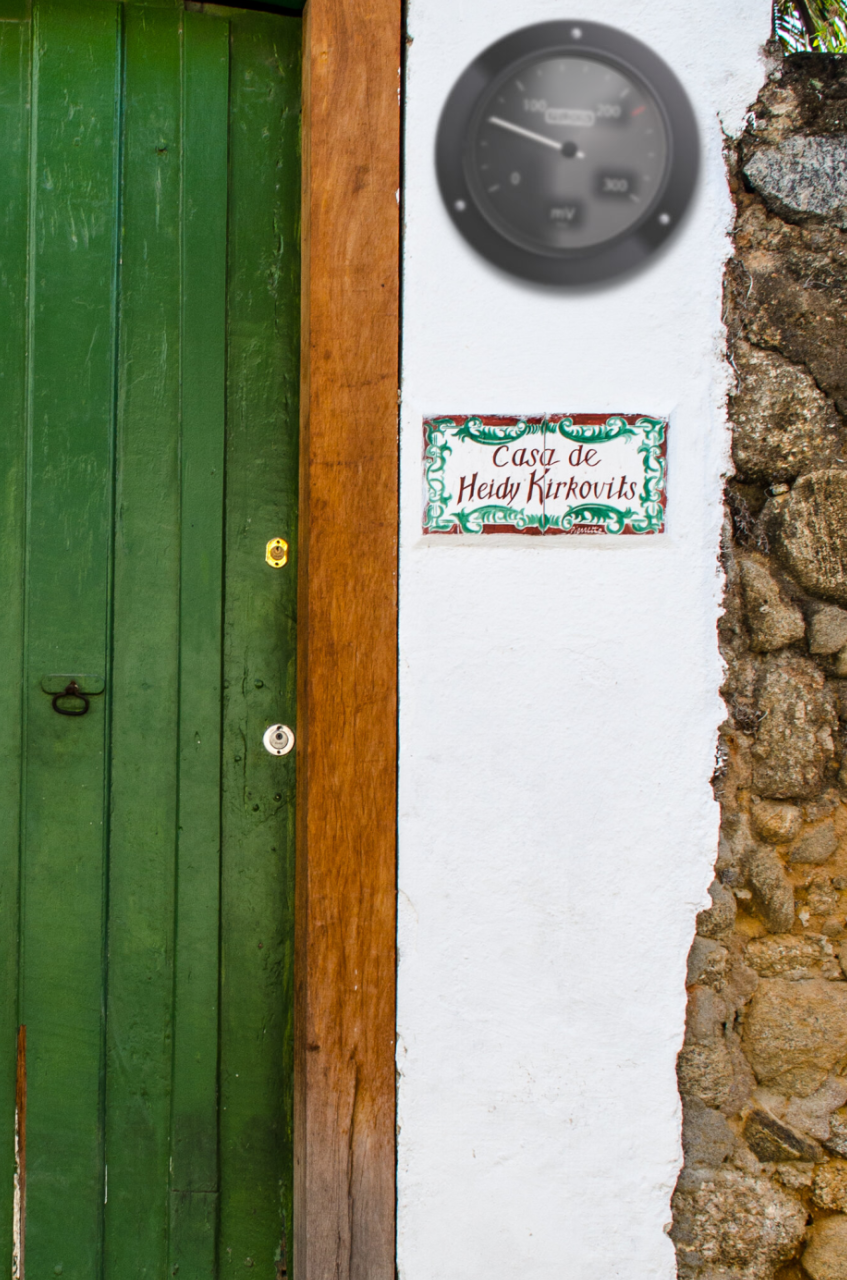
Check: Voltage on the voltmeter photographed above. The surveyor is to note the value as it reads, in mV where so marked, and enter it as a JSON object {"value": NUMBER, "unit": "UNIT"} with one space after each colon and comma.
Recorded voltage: {"value": 60, "unit": "mV"}
